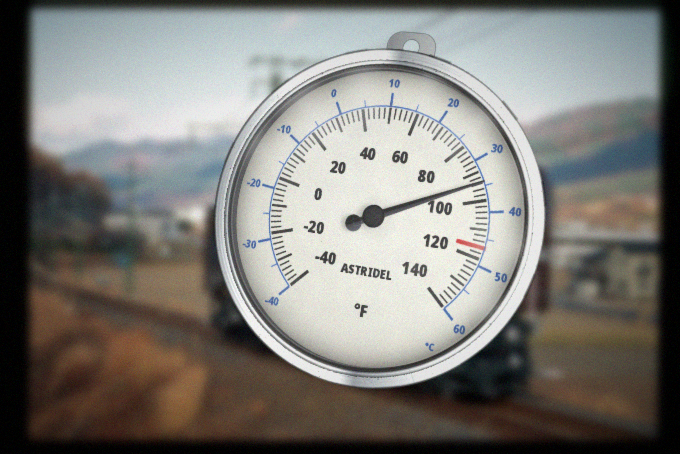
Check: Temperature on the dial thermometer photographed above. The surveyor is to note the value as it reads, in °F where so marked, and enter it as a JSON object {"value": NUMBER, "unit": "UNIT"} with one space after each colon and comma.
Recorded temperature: {"value": 94, "unit": "°F"}
